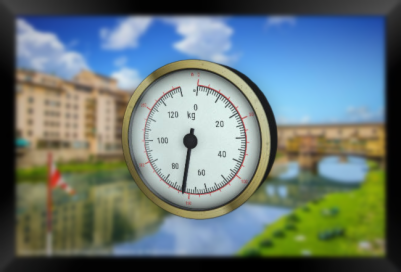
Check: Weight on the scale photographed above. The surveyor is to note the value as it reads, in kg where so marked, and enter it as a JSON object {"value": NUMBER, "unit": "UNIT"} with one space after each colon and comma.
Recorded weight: {"value": 70, "unit": "kg"}
